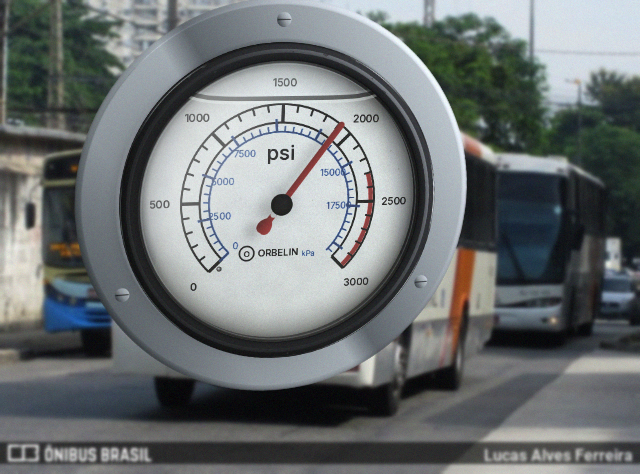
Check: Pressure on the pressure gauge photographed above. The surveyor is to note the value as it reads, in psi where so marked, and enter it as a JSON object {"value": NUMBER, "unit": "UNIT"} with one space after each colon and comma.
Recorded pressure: {"value": 1900, "unit": "psi"}
